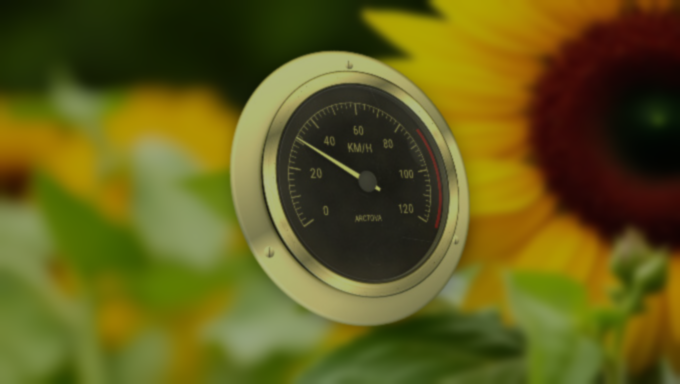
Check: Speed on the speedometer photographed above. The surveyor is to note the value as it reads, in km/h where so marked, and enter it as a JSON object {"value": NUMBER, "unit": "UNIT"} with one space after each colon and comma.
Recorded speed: {"value": 30, "unit": "km/h"}
